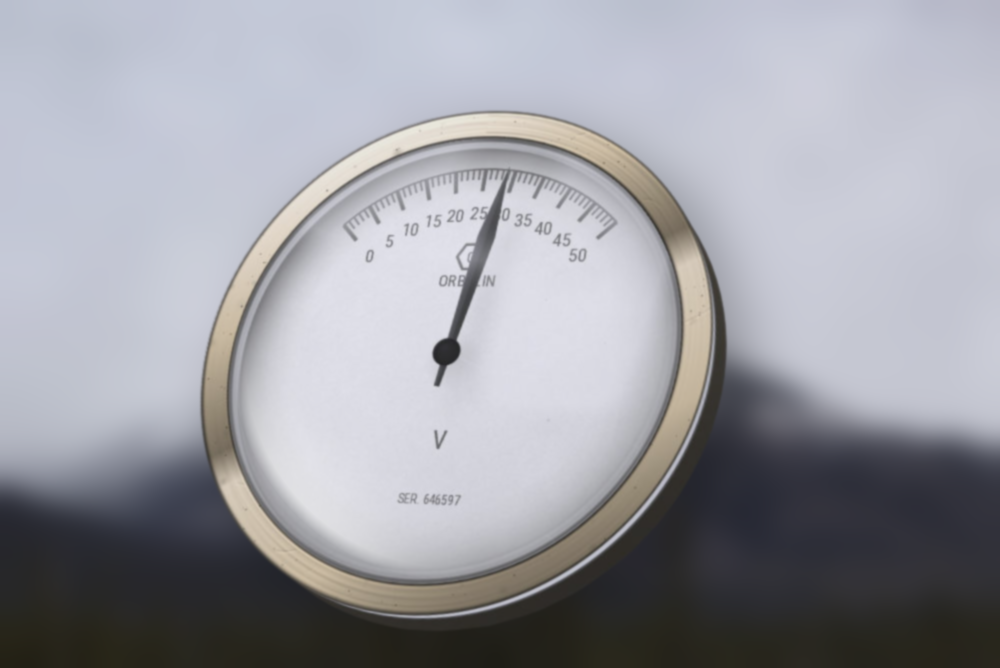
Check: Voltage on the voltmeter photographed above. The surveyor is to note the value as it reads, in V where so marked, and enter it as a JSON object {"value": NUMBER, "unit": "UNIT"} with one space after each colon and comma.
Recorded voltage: {"value": 30, "unit": "V"}
